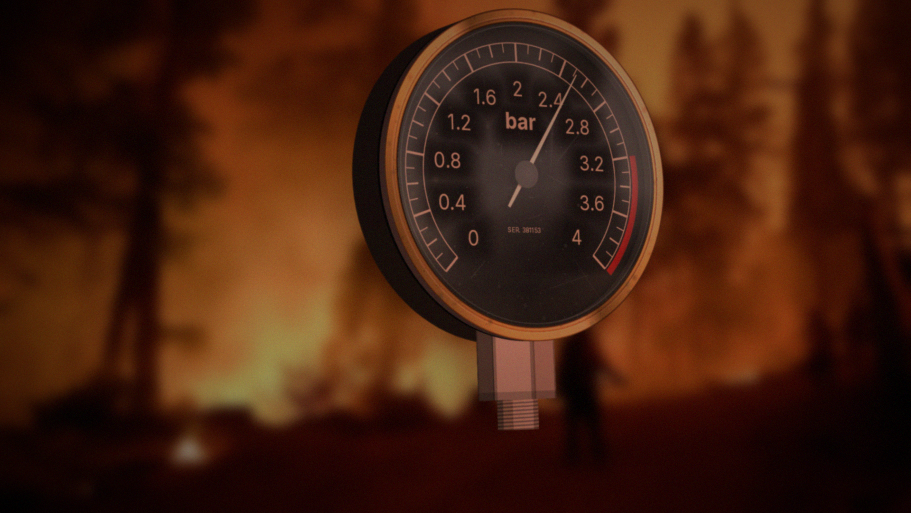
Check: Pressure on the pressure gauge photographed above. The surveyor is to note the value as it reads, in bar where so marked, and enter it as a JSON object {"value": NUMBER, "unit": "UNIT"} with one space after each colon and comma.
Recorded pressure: {"value": 2.5, "unit": "bar"}
